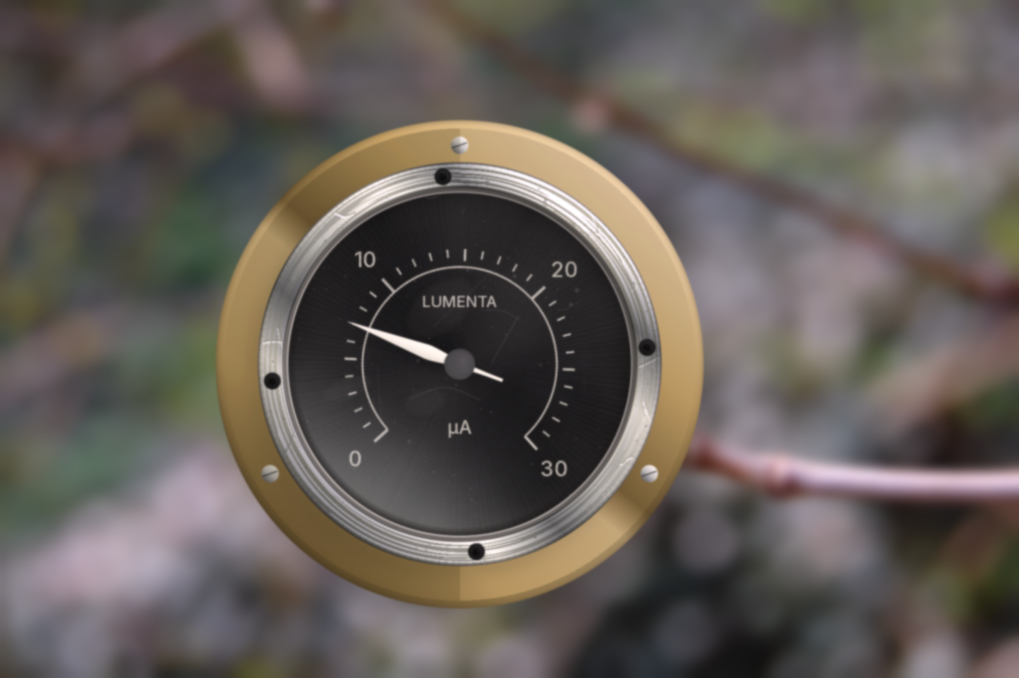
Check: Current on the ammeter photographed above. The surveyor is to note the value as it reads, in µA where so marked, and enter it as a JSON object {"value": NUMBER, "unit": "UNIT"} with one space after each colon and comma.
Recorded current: {"value": 7, "unit": "µA"}
